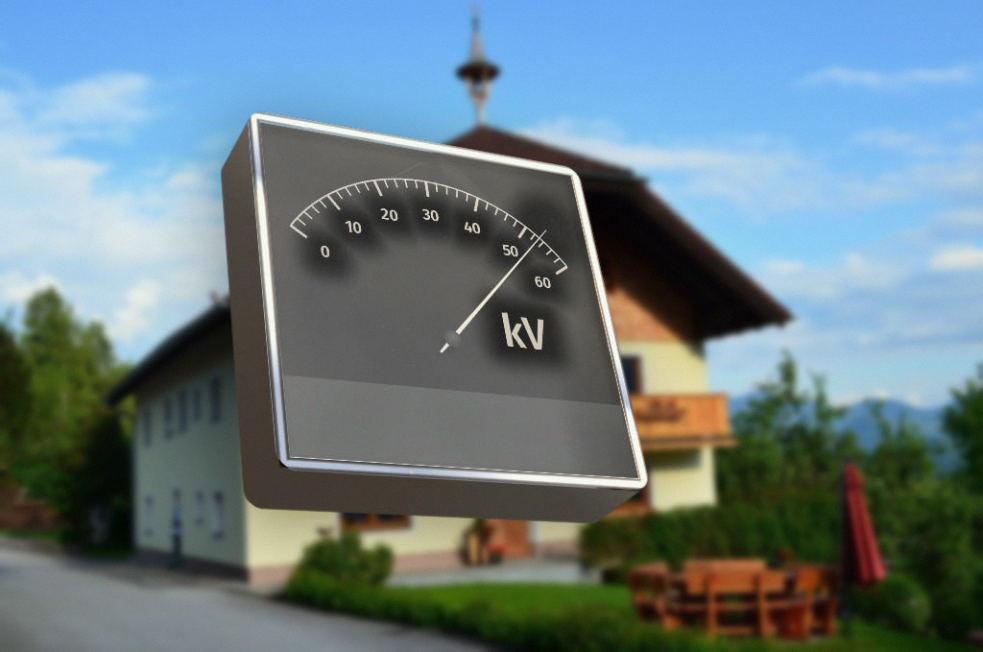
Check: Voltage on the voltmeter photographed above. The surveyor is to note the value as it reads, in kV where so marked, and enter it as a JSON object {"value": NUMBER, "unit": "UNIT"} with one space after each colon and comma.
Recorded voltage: {"value": 53, "unit": "kV"}
